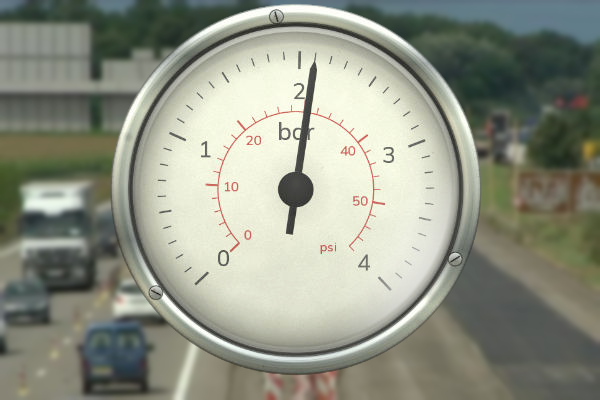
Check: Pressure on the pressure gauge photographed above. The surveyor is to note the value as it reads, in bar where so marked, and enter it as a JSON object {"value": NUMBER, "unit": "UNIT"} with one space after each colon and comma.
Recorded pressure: {"value": 2.1, "unit": "bar"}
